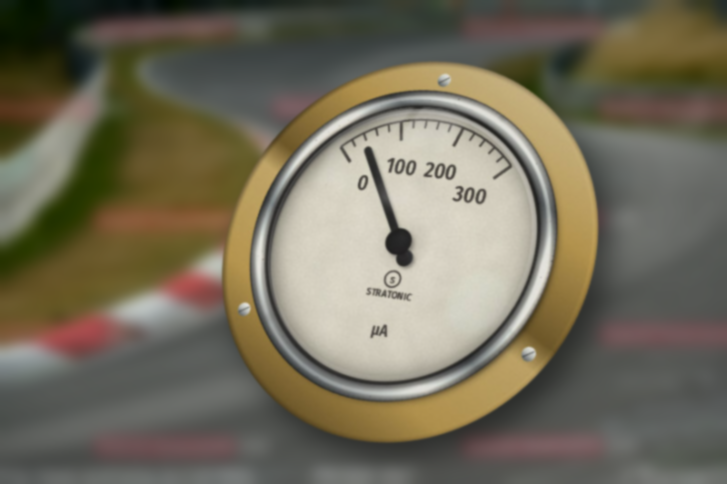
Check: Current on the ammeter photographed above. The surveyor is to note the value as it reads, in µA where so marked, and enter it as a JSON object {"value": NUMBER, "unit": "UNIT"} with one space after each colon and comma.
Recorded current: {"value": 40, "unit": "µA"}
